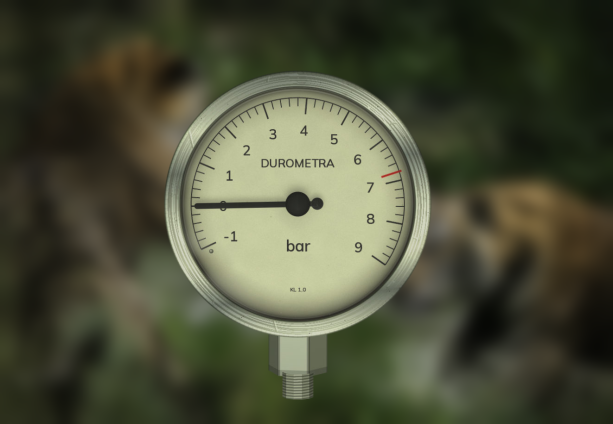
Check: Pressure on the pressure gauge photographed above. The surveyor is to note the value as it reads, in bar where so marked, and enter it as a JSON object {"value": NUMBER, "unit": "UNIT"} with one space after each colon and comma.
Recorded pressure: {"value": 0, "unit": "bar"}
